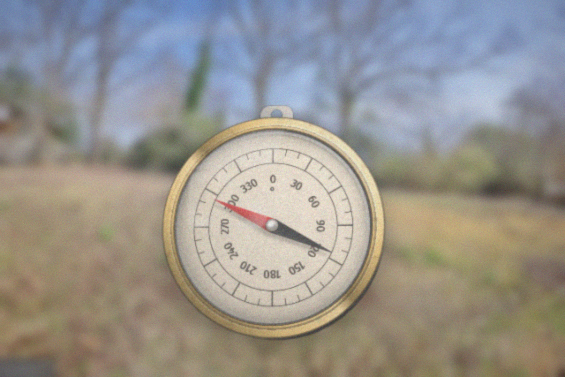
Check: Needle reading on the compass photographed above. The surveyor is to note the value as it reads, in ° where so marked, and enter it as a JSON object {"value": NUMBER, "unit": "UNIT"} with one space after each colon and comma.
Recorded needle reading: {"value": 295, "unit": "°"}
